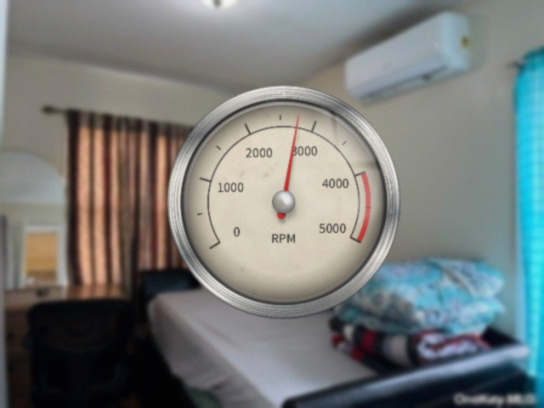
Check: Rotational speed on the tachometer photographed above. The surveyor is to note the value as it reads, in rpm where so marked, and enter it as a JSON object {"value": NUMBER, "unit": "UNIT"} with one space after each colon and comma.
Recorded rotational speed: {"value": 2750, "unit": "rpm"}
